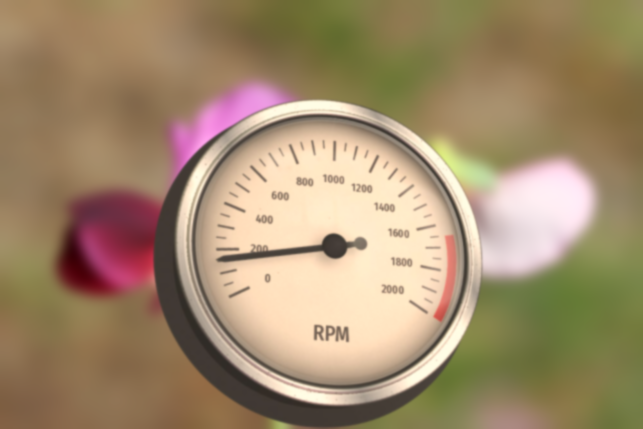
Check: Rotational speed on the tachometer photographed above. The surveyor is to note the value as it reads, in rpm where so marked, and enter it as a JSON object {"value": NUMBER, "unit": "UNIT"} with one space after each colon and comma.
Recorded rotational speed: {"value": 150, "unit": "rpm"}
